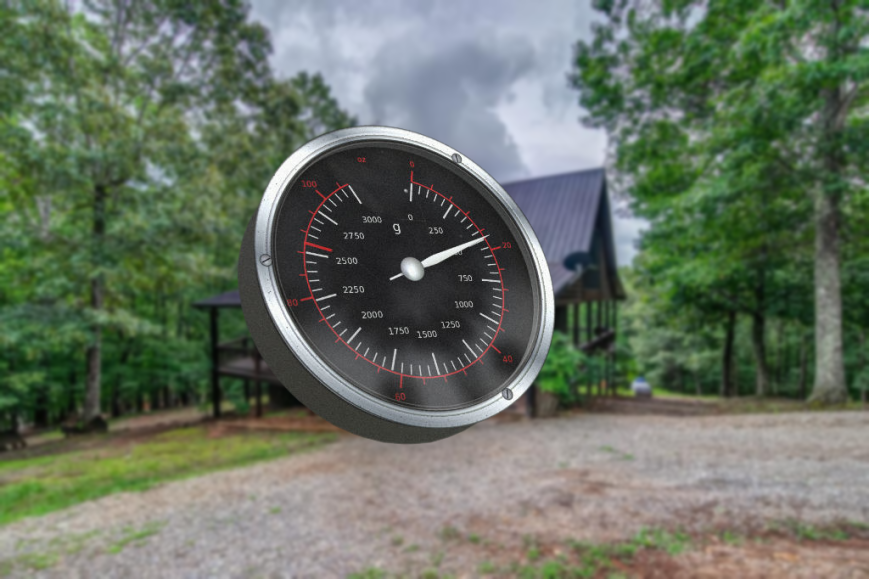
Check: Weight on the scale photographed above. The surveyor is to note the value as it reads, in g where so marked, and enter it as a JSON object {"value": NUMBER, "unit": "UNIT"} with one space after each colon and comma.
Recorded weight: {"value": 500, "unit": "g"}
